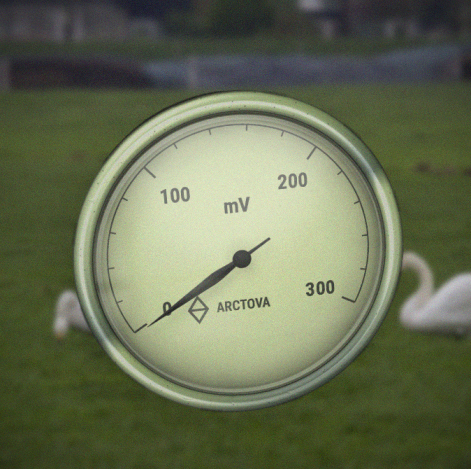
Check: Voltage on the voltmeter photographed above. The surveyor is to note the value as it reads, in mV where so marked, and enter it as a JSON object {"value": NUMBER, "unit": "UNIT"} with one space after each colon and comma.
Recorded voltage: {"value": 0, "unit": "mV"}
